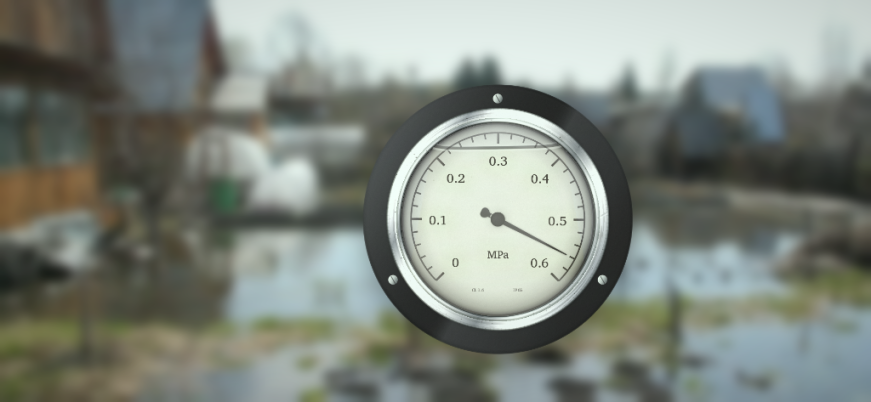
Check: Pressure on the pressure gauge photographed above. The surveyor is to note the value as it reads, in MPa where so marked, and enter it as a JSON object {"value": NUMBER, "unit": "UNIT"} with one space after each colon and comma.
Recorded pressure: {"value": 0.56, "unit": "MPa"}
